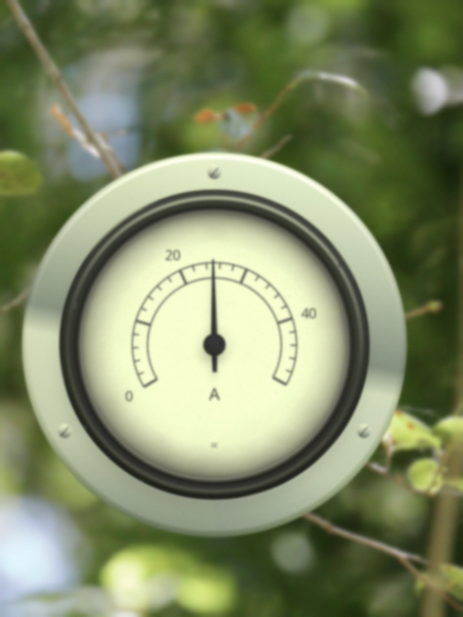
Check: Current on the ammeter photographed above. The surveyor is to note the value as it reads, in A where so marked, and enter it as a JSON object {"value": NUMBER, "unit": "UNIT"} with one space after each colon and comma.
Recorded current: {"value": 25, "unit": "A"}
